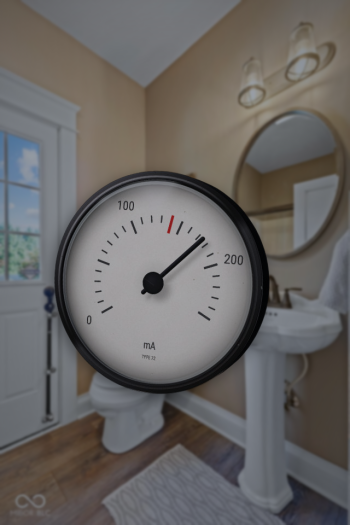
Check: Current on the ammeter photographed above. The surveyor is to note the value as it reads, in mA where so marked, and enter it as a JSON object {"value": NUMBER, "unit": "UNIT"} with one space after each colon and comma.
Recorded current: {"value": 175, "unit": "mA"}
